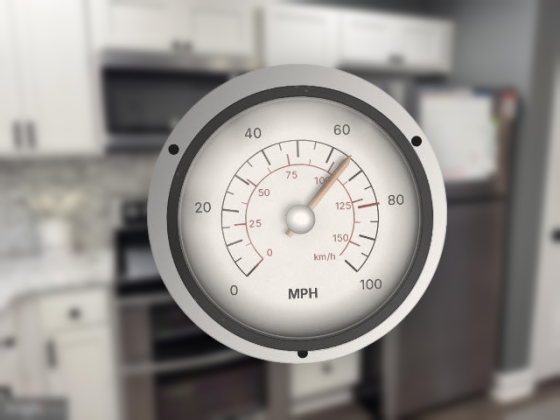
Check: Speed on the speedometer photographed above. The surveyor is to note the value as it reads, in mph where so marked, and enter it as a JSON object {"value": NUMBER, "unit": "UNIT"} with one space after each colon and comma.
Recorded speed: {"value": 65, "unit": "mph"}
